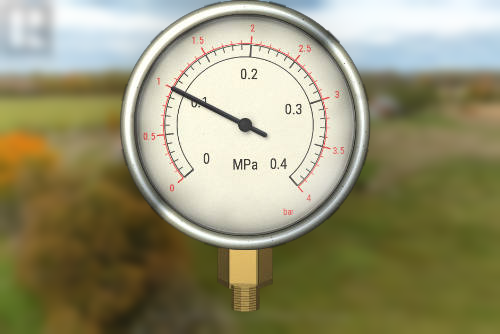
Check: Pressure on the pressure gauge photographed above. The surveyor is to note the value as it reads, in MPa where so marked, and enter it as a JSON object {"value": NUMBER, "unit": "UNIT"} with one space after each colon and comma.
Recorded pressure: {"value": 0.1, "unit": "MPa"}
